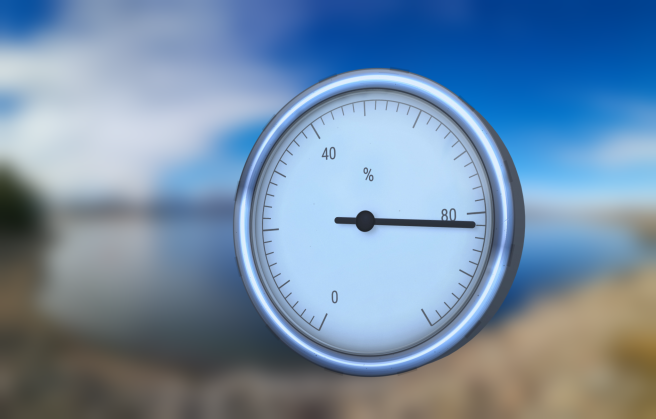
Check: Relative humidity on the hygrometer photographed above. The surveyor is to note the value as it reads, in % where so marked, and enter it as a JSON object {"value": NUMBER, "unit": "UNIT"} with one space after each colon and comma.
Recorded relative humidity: {"value": 82, "unit": "%"}
